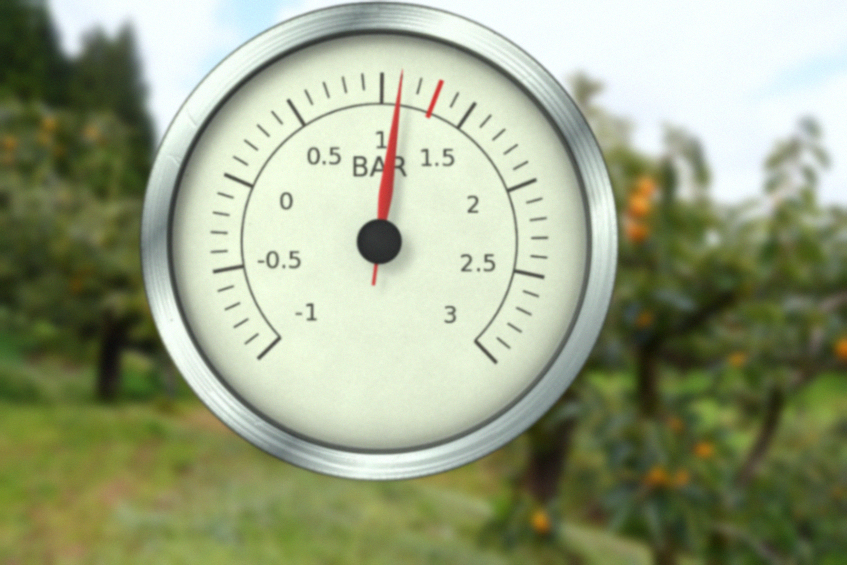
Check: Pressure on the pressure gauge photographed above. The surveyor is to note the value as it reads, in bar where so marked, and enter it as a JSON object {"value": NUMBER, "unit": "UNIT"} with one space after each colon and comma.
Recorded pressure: {"value": 1.1, "unit": "bar"}
